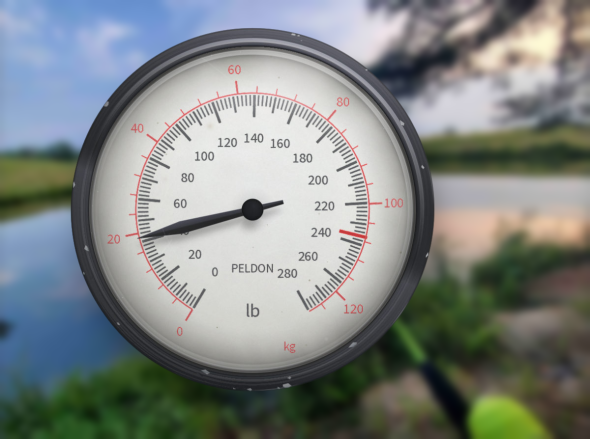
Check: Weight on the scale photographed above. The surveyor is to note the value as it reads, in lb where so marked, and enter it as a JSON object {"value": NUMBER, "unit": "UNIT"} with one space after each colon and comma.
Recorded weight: {"value": 42, "unit": "lb"}
